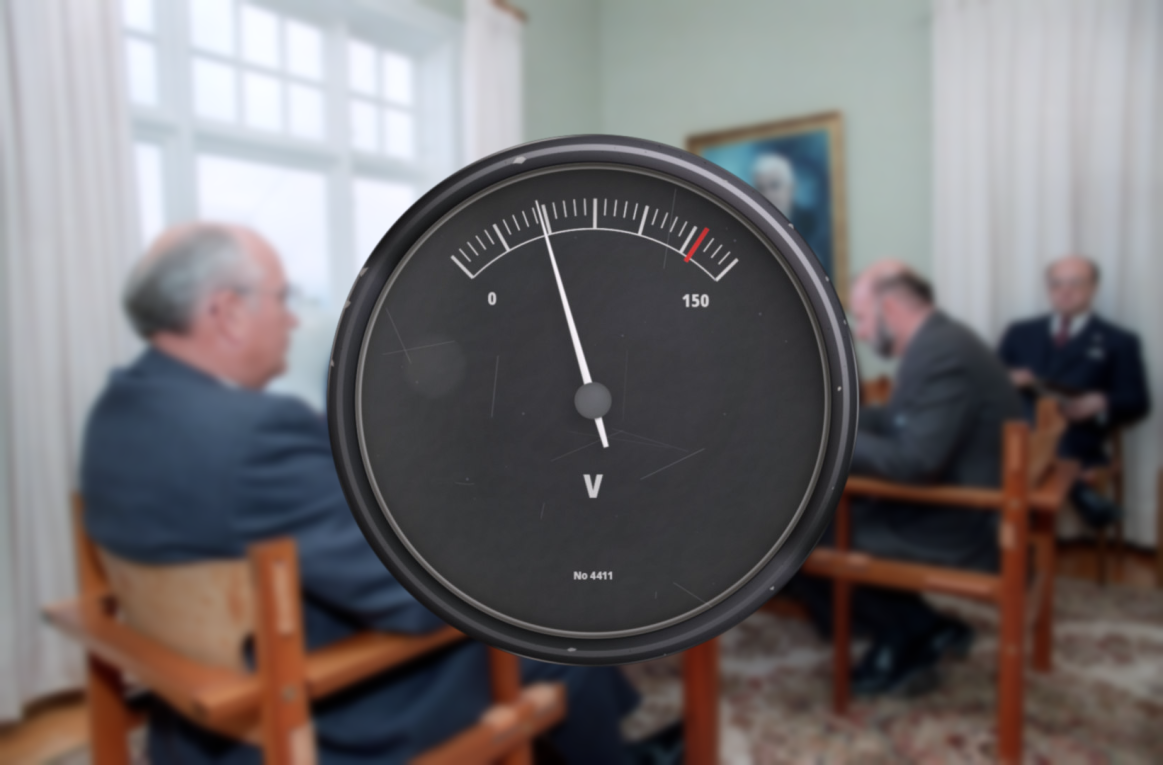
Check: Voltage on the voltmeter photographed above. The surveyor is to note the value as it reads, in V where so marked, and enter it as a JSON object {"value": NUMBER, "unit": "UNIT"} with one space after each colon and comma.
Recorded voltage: {"value": 47.5, "unit": "V"}
